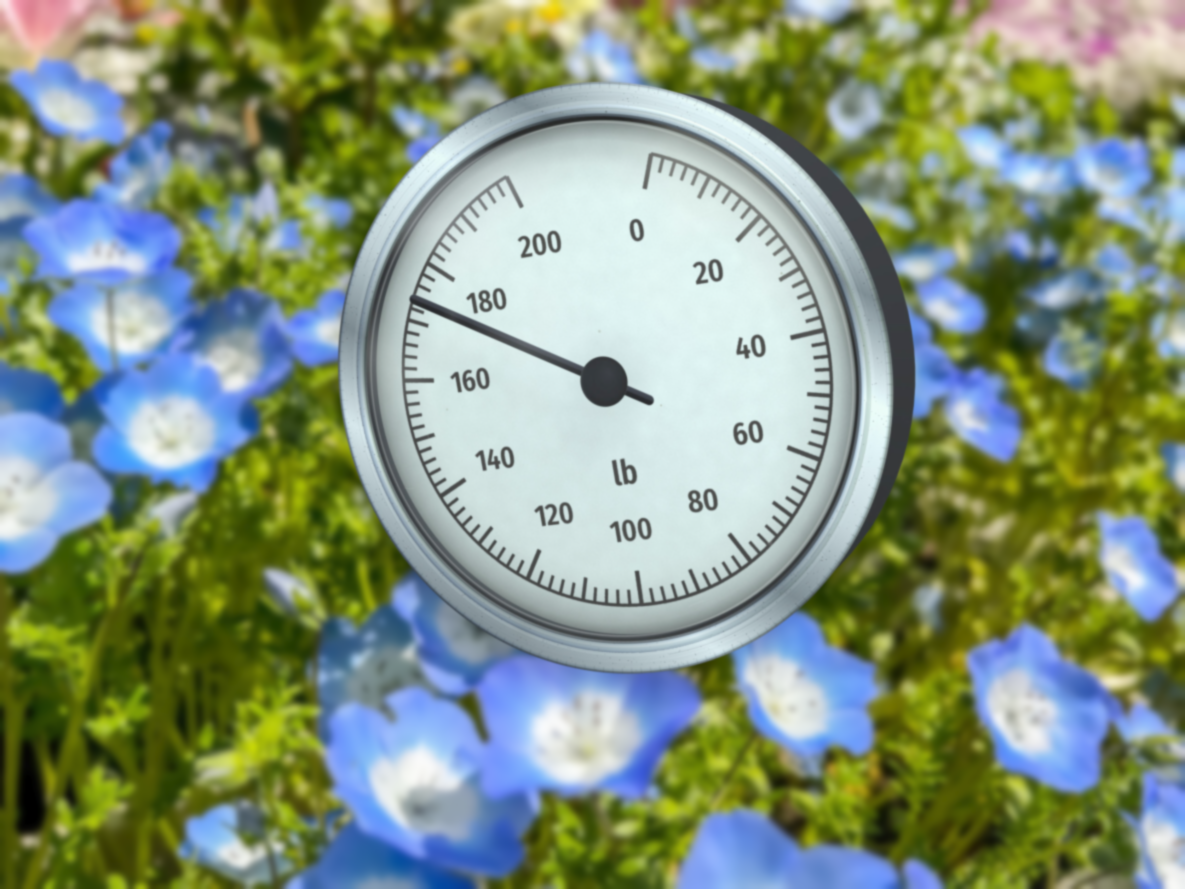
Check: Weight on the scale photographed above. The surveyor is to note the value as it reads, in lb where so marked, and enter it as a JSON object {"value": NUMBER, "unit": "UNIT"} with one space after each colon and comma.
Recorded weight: {"value": 174, "unit": "lb"}
